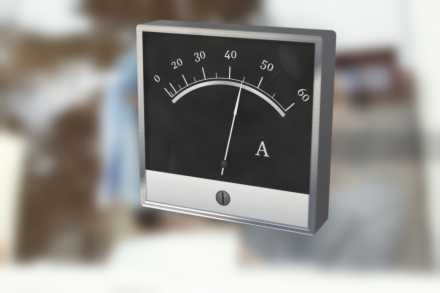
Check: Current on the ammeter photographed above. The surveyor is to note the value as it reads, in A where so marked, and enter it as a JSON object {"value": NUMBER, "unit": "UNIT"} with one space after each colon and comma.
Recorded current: {"value": 45, "unit": "A"}
